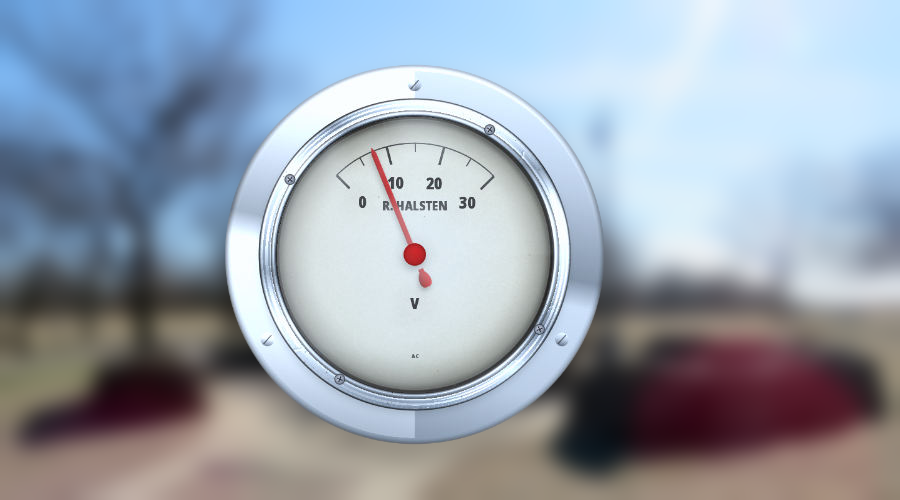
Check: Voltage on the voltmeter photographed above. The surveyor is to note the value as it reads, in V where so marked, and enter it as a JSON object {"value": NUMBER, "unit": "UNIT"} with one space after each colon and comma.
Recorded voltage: {"value": 7.5, "unit": "V"}
